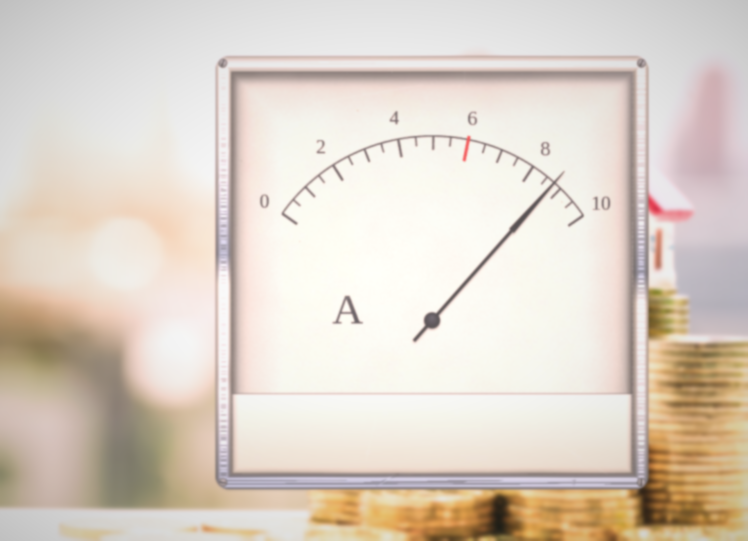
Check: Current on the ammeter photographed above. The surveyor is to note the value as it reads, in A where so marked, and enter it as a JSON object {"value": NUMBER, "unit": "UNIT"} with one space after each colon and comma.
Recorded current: {"value": 8.75, "unit": "A"}
